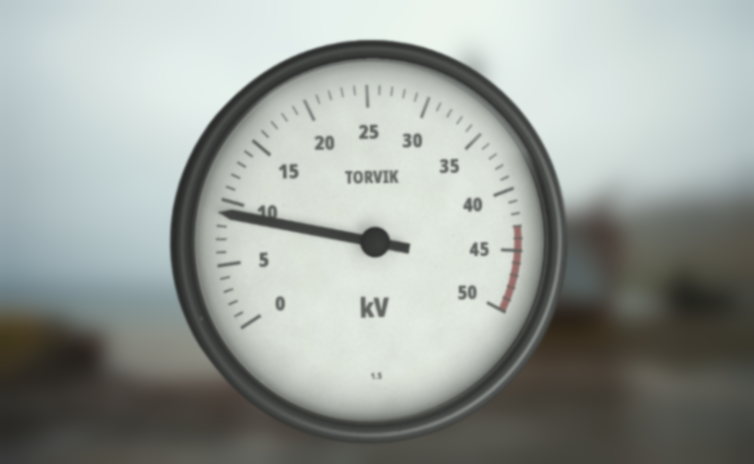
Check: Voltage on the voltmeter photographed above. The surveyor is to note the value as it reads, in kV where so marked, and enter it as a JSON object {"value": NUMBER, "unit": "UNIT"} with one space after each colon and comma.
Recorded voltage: {"value": 9, "unit": "kV"}
